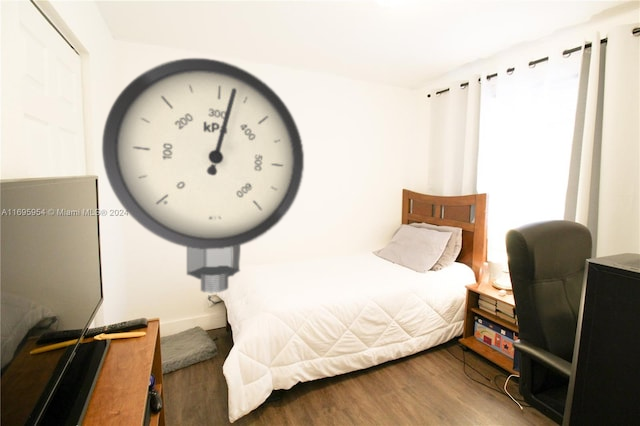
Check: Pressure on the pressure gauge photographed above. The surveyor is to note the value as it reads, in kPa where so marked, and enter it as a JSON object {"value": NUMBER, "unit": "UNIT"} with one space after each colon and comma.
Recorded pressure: {"value": 325, "unit": "kPa"}
